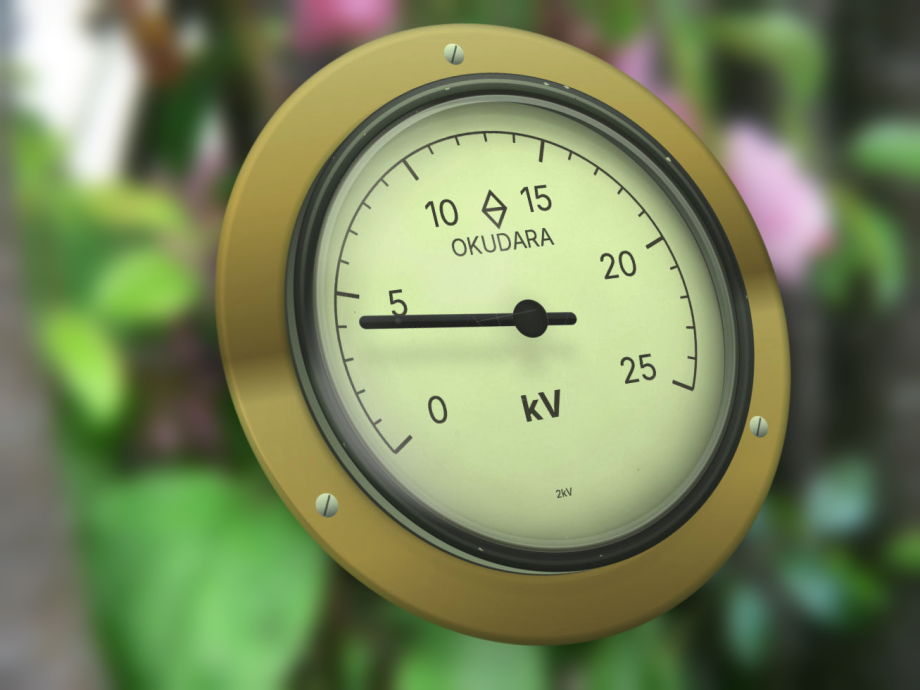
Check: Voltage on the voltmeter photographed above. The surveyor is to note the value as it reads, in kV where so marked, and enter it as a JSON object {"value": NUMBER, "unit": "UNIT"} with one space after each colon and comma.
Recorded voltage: {"value": 4, "unit": "kV"}
